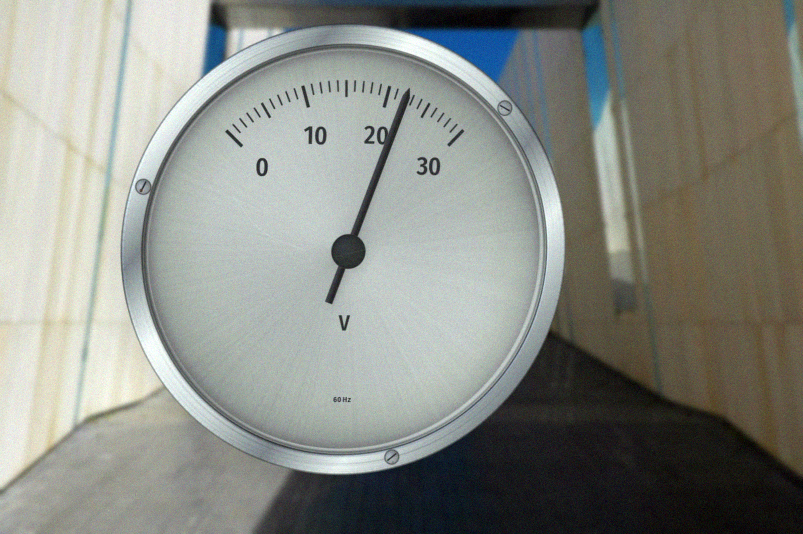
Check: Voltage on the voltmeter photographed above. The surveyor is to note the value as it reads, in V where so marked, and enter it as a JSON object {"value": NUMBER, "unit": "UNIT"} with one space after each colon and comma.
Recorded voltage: {"value": 22, "unit": "V"}
